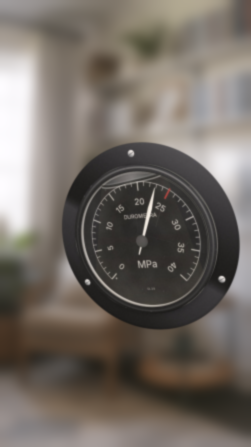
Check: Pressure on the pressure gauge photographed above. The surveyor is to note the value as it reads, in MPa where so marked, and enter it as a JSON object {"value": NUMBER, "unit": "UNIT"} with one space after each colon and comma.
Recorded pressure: {"value": 23, "unit": "MPa"}
